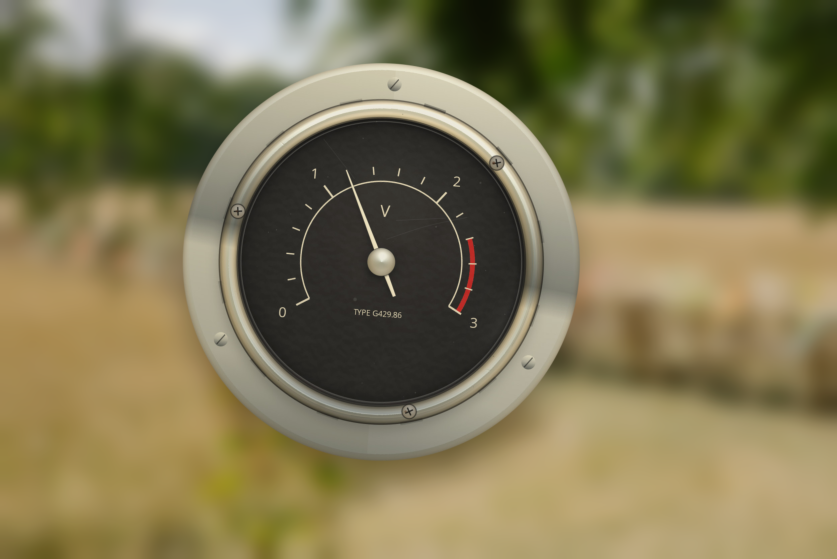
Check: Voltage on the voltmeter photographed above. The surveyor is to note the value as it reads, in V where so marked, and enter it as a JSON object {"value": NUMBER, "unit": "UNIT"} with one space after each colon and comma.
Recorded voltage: {"value": 1.2, "unit": "V"}
